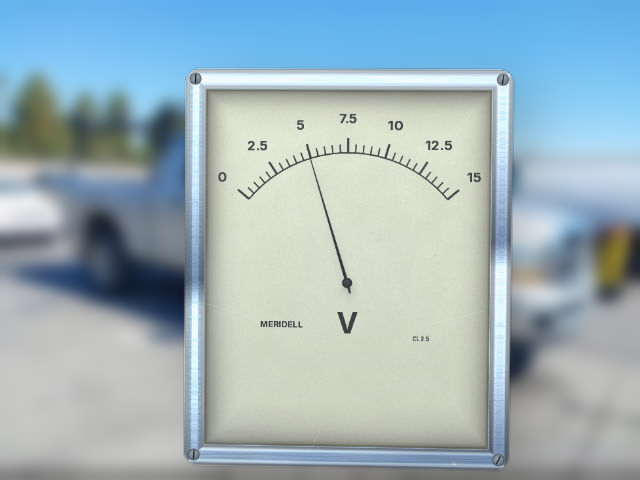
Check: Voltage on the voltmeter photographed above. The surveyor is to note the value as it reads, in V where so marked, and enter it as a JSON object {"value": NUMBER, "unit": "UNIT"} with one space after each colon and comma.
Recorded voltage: {"value": 5, "unit": "V"}
